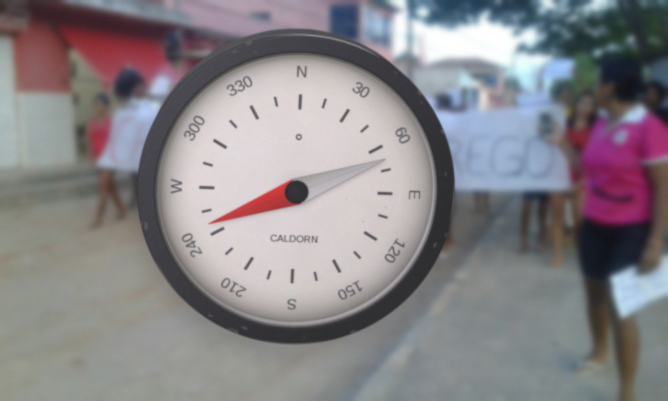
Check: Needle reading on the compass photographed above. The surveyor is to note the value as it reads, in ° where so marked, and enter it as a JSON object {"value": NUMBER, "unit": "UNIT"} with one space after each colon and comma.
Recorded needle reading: {"value": 247.5, "unit": "°"}
